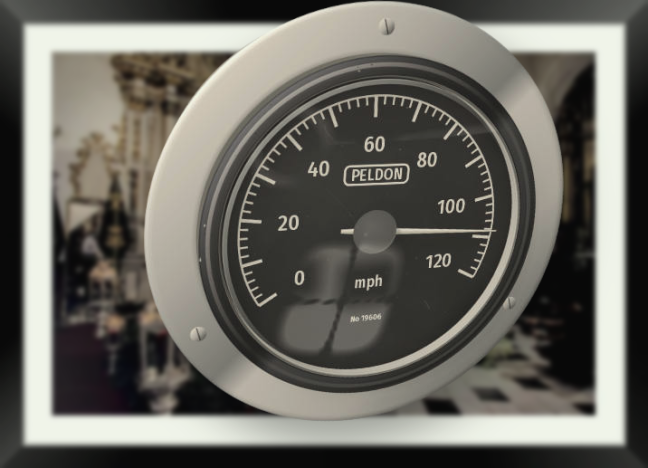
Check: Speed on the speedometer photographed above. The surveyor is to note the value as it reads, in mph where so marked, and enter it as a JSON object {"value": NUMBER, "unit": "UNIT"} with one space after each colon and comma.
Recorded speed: {"value": 108, "unit": "mph"}
